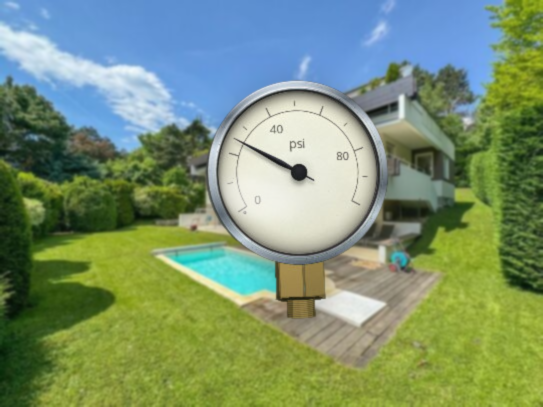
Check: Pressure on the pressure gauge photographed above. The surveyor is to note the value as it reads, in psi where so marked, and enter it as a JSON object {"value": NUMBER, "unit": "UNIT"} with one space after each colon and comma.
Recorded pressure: {"value": 25, "unit": "psi"}
